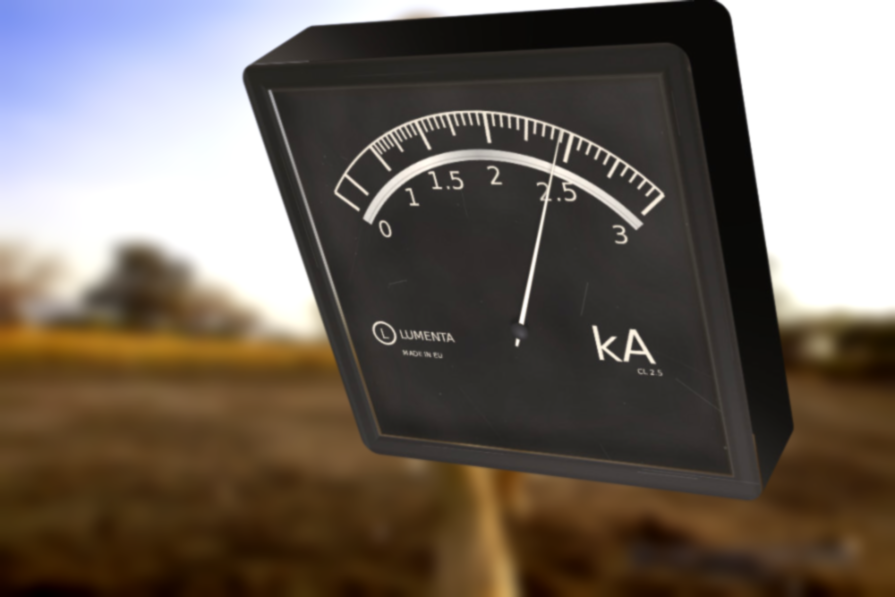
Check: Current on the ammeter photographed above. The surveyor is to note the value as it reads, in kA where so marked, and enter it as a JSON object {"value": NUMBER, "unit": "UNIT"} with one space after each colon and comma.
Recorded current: {"value": 2.45, "unit": "kA"}
